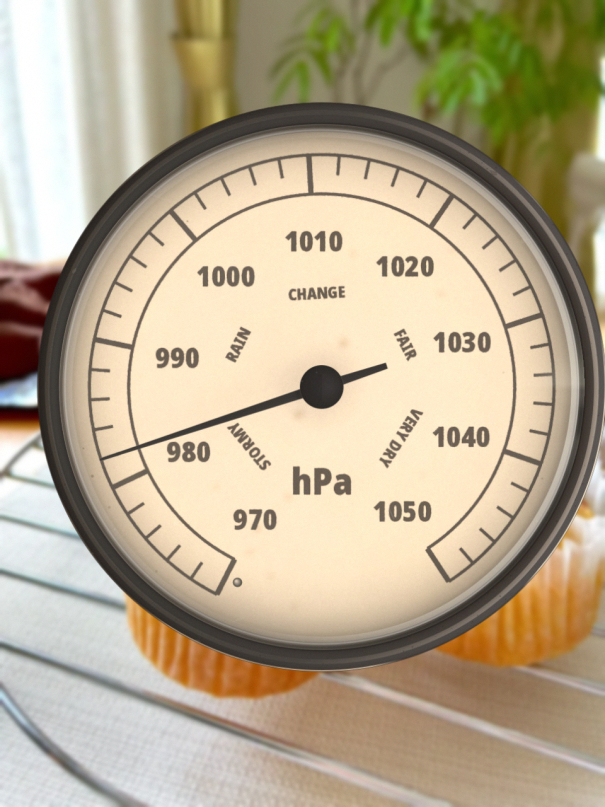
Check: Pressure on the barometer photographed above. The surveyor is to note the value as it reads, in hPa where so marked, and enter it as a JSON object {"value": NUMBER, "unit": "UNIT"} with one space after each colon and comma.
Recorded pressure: {"value": 982, "unit": "hPa"}
